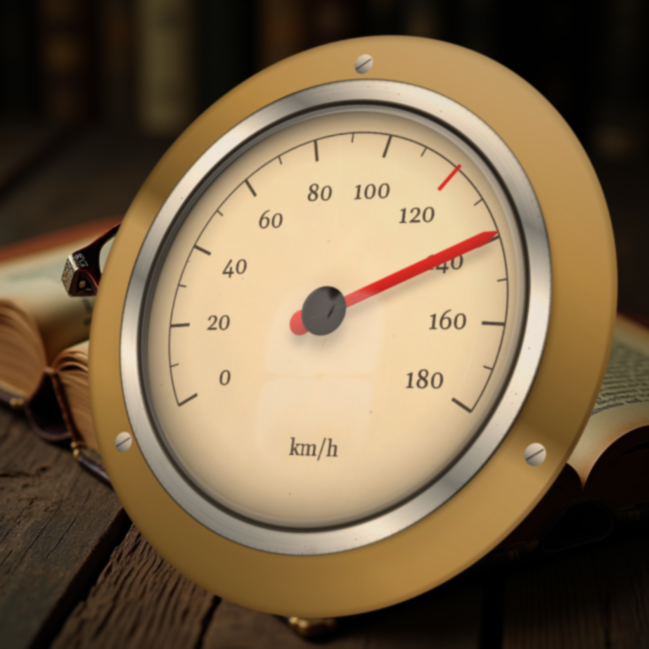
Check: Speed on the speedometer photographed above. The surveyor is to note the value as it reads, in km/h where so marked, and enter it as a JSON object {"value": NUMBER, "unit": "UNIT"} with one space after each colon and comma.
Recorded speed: {"value": 140, "unit": "km/h"}
